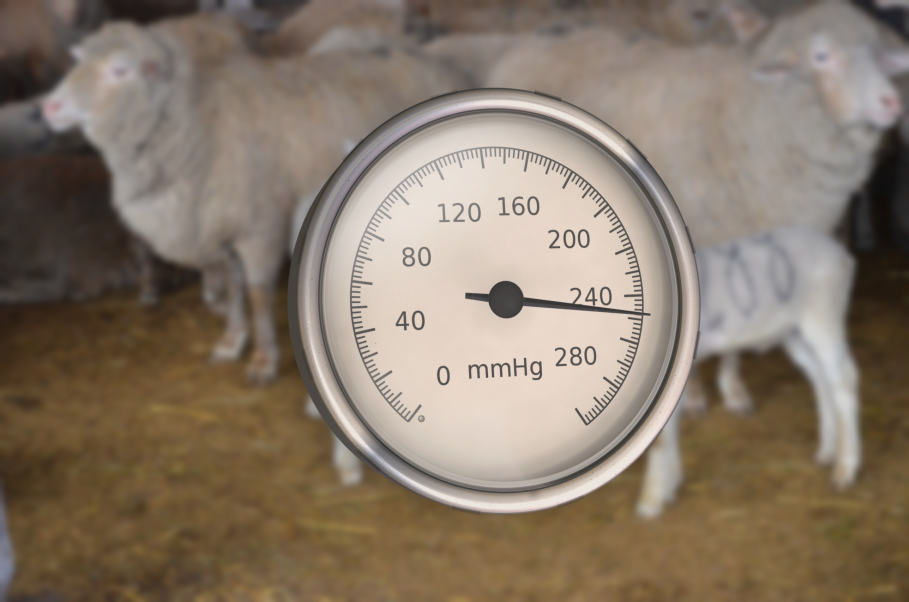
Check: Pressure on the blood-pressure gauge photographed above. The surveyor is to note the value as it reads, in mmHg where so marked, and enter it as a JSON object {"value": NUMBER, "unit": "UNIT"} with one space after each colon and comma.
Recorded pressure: {"value": 248, "unit": "mmHg"}
